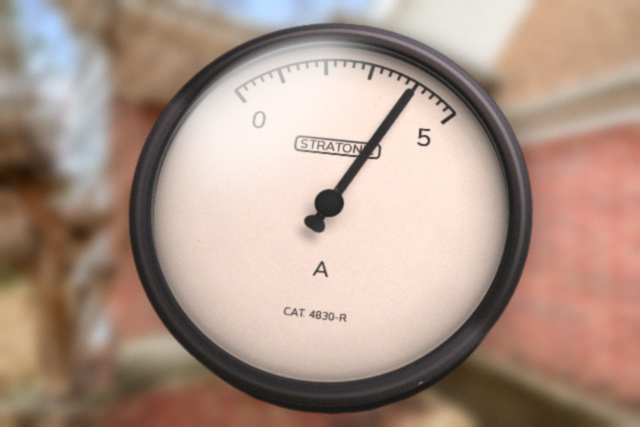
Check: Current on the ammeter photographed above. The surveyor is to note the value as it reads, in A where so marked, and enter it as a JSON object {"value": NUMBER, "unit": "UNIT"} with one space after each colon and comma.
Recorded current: {"value": 4, "unit": "A"}
